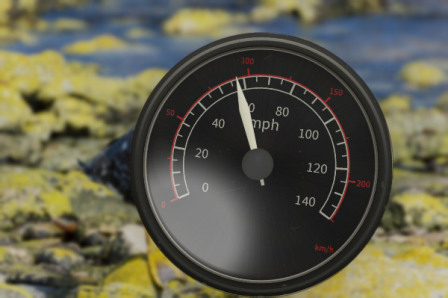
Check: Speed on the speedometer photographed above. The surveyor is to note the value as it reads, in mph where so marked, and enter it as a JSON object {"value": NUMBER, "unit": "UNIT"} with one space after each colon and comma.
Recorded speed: {"value": 57.5, "unit": "mph"}
